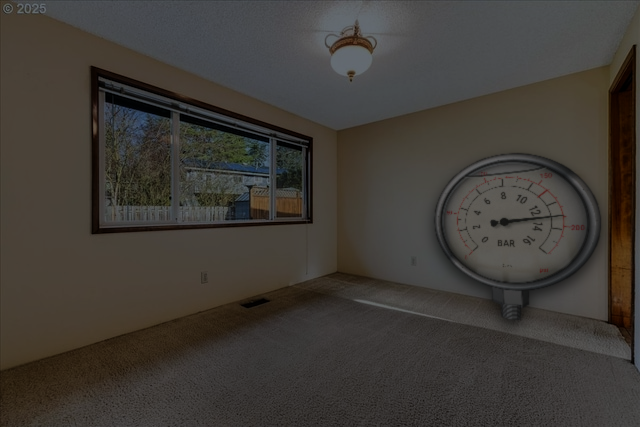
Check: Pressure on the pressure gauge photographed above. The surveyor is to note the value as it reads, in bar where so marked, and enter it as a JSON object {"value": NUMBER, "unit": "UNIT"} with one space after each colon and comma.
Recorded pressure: {"value": 13, "unit": "bar"}
